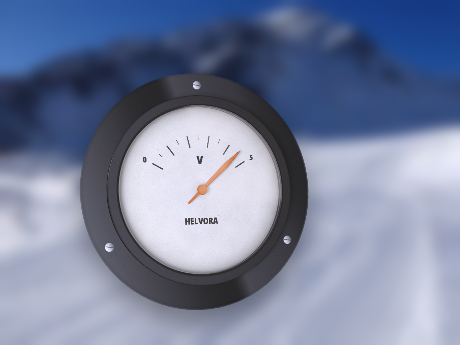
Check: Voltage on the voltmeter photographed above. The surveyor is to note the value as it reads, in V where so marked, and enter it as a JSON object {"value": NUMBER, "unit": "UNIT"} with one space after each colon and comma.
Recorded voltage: {"value": 4.5, "unit": "V"}
